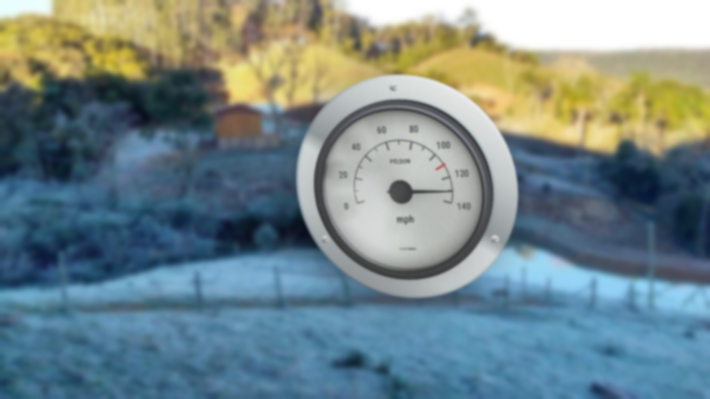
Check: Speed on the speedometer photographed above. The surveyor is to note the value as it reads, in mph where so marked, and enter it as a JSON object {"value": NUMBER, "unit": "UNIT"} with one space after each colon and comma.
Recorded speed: {"value": 130, "unit": "mph"}
